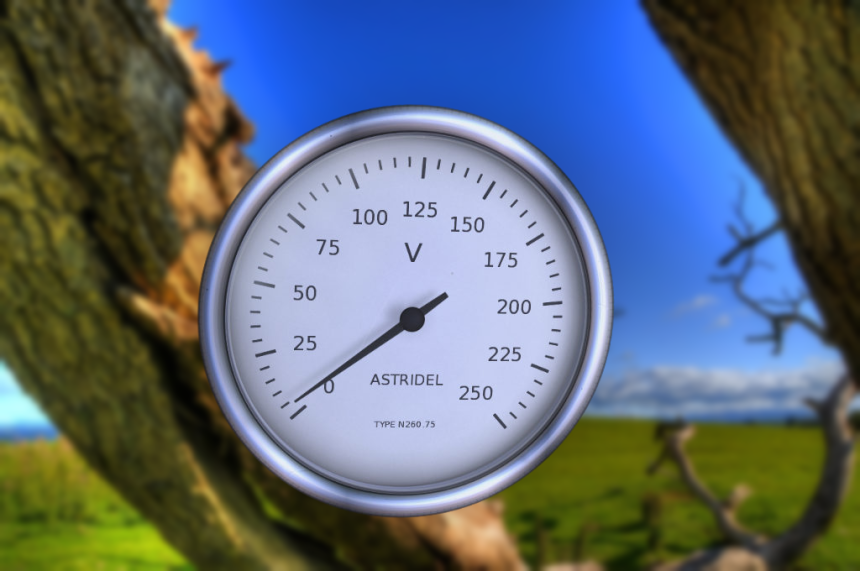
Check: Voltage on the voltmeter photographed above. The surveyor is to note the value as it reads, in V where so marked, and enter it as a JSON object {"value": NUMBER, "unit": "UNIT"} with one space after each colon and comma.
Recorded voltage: {"value": 5, "unit": "V"}
